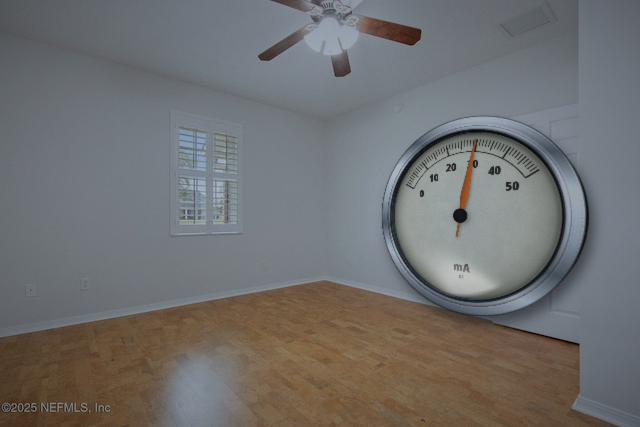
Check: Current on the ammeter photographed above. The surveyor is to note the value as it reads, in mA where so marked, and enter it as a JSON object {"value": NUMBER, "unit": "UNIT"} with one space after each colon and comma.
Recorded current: {"value": 30, "unit": "mA"}
